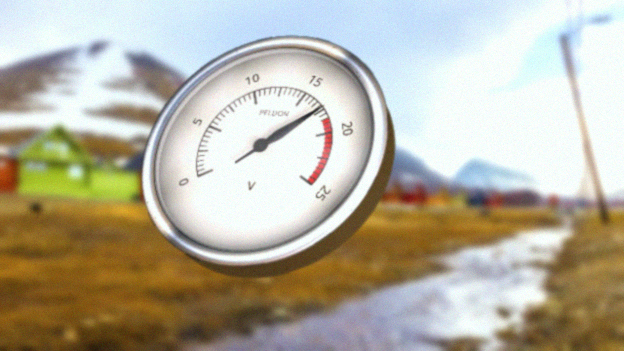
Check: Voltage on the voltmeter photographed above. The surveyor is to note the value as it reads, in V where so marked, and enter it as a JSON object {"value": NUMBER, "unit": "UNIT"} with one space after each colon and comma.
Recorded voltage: {"value": 17.5, "unit": "V"}
